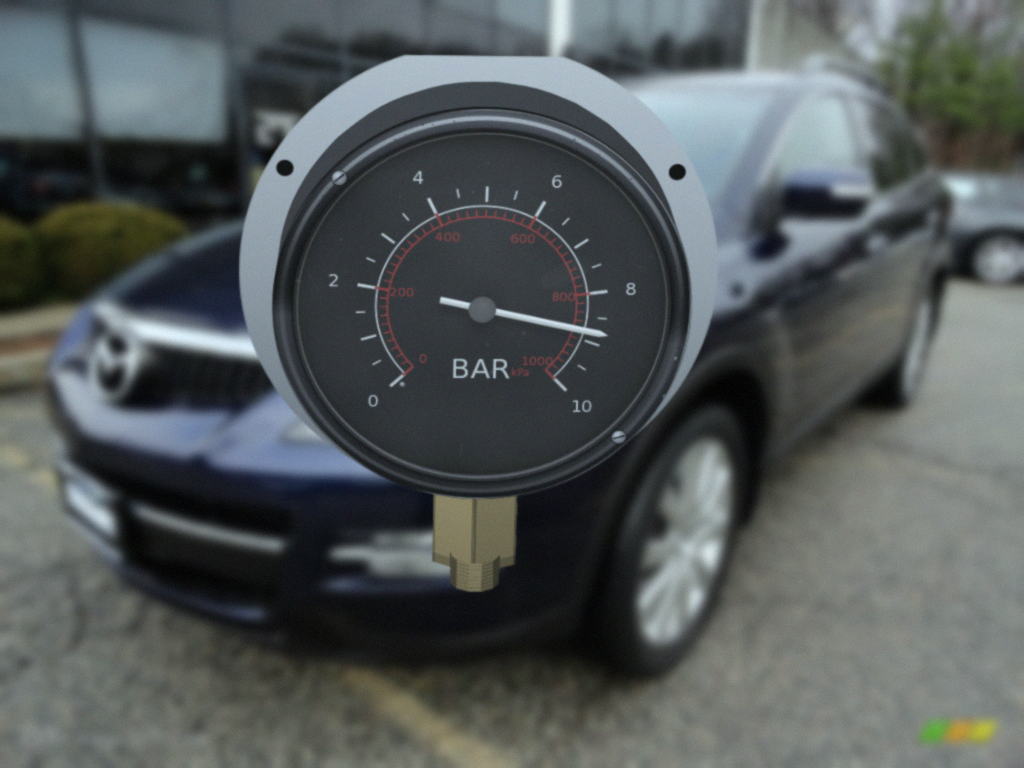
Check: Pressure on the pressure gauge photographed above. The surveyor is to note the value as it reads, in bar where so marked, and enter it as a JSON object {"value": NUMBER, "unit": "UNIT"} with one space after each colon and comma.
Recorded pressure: {"value": 8.75, "unit": "bar"}
